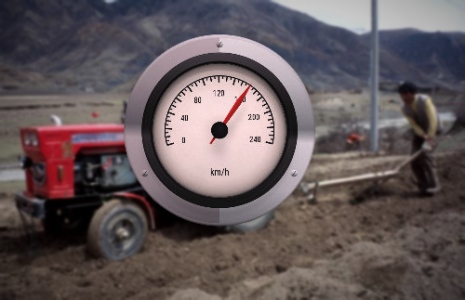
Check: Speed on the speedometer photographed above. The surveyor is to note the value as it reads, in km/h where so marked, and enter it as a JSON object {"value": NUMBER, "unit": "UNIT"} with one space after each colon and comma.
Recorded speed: {"value": 160, "unit": "km/h"}
